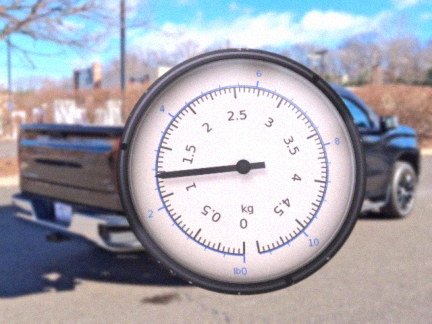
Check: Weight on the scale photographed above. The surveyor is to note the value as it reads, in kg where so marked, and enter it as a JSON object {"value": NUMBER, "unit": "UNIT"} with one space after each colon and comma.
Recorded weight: {"value": 1.2, "unit": "kg"}
